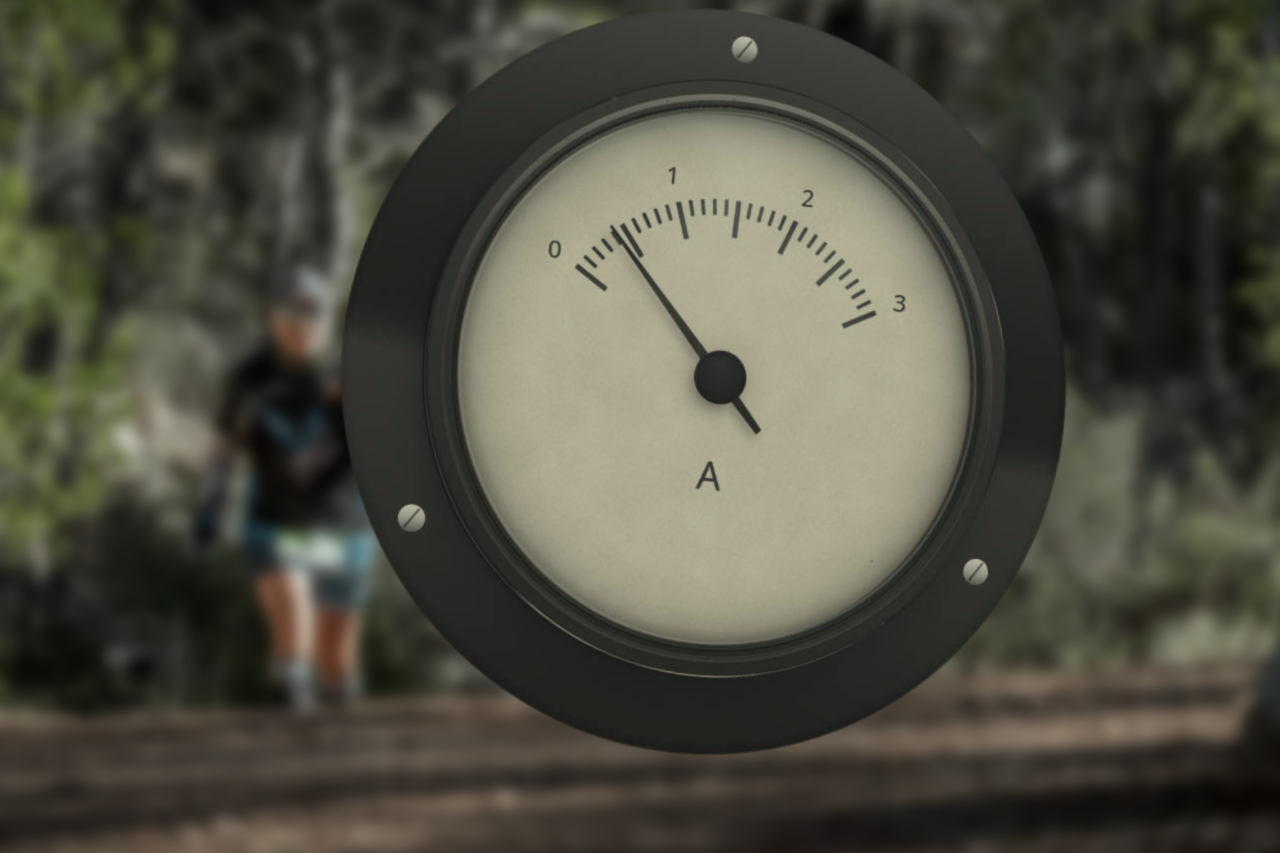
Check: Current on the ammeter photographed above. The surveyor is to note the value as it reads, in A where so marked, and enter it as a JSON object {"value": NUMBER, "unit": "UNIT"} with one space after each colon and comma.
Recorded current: {"value": 0.4, "unit": "A"}
